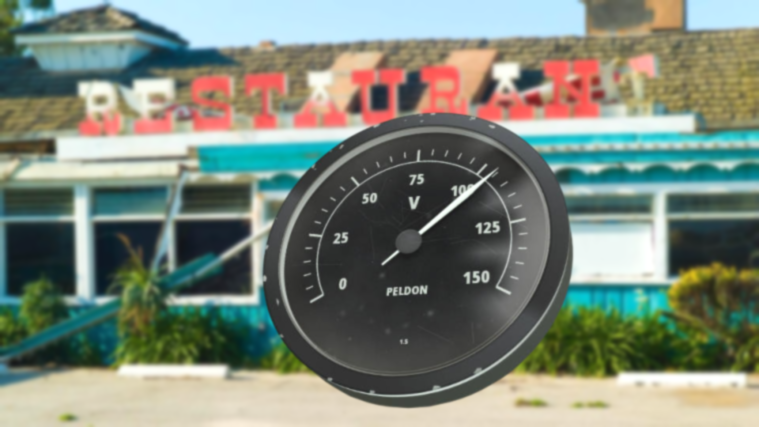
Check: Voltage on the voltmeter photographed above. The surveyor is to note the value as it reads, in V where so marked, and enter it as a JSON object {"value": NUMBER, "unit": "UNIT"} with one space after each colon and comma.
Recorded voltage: {"value": 105, "unit": "V"}
